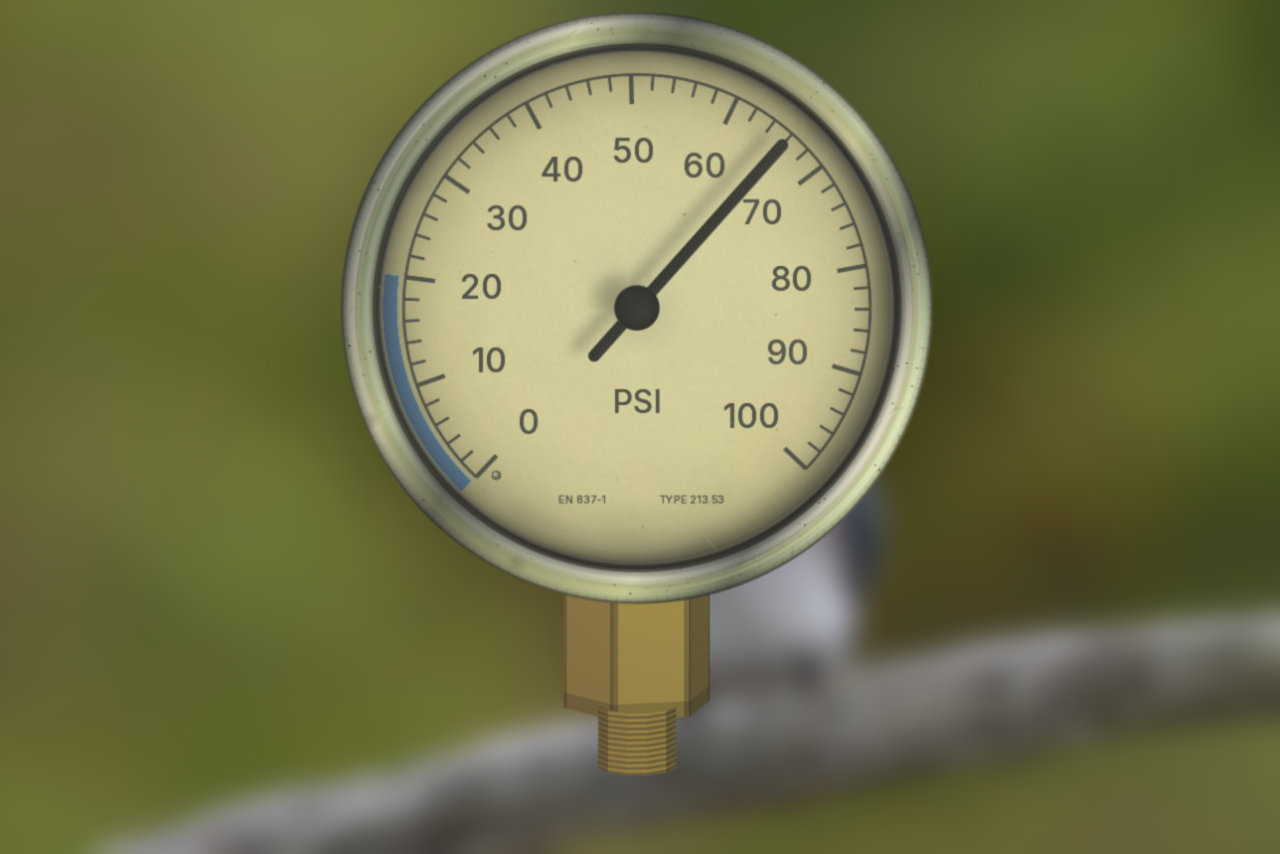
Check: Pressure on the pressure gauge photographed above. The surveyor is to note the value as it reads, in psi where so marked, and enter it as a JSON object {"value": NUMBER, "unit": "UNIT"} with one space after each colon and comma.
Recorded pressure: {"value": 66, "unit": "psi"}
